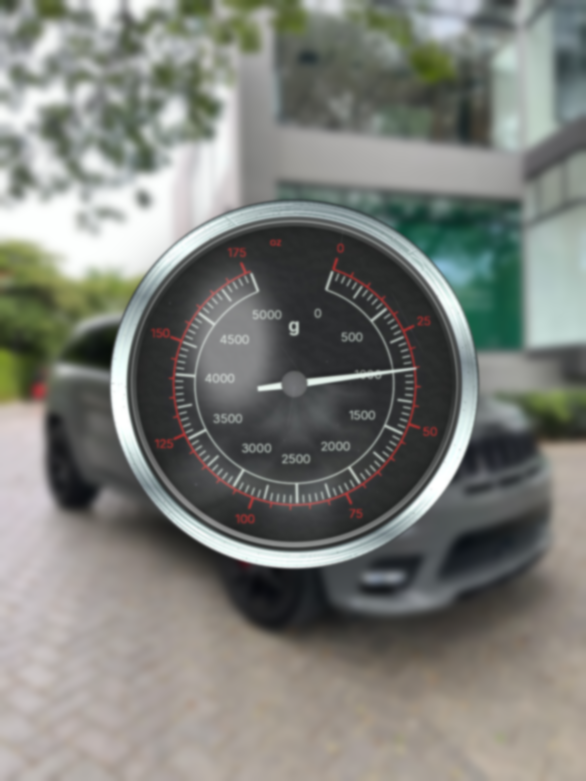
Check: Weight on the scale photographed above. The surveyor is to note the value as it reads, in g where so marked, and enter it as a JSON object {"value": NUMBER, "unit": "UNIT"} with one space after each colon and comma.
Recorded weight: {"value": 1000, "unit": "g"}
